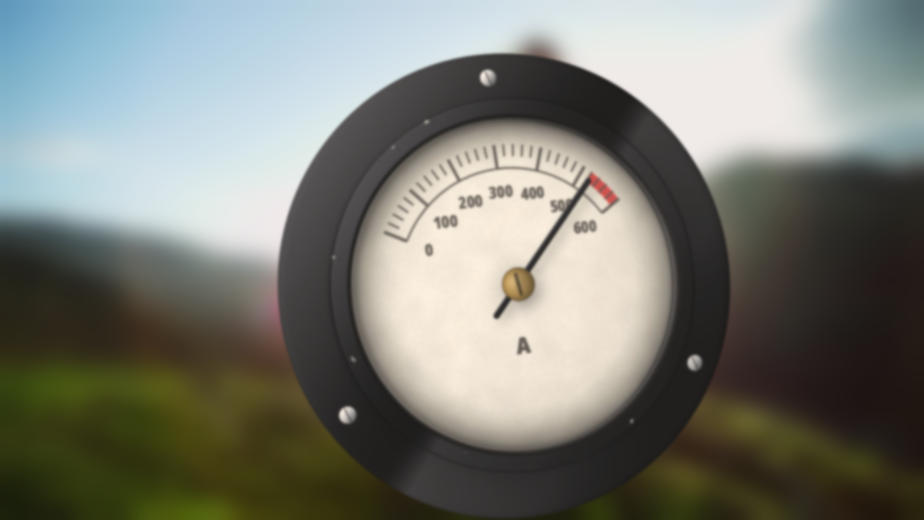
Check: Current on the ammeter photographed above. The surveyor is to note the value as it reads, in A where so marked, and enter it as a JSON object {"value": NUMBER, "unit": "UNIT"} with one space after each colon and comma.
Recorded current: {"value": 520, "unit": "A"}
